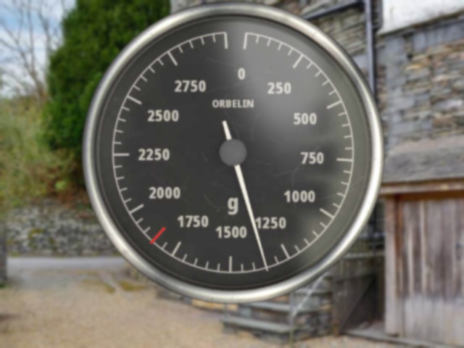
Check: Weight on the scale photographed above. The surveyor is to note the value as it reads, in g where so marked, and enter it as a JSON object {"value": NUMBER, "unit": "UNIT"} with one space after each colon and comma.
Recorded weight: {"value": 1350, "unit": "g"}
